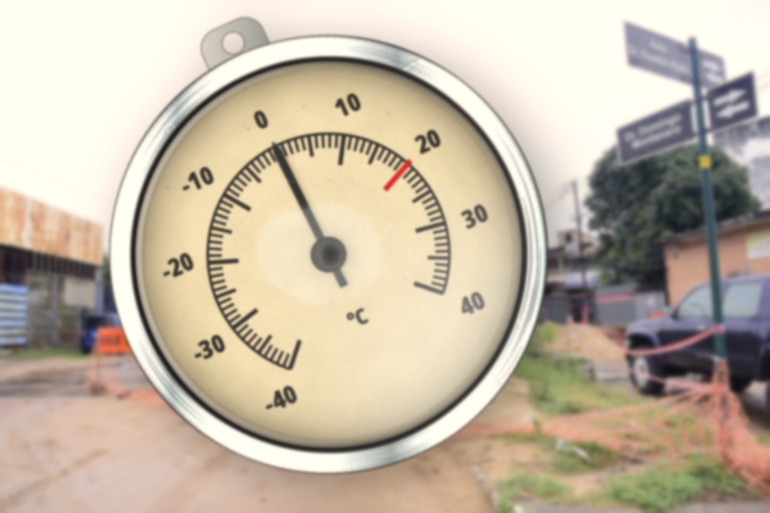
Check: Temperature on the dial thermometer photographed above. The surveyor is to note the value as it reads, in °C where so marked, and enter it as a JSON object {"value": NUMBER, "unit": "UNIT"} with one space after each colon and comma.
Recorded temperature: {"value": 0, "unit": "°C"}
